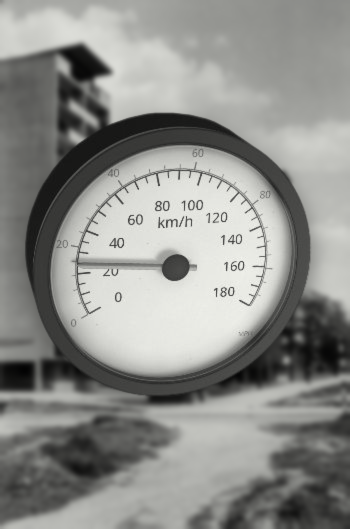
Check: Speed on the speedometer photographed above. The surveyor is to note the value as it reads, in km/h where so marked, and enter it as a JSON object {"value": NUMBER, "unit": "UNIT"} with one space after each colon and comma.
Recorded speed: {"value": 25, "unit": "km/h"}
